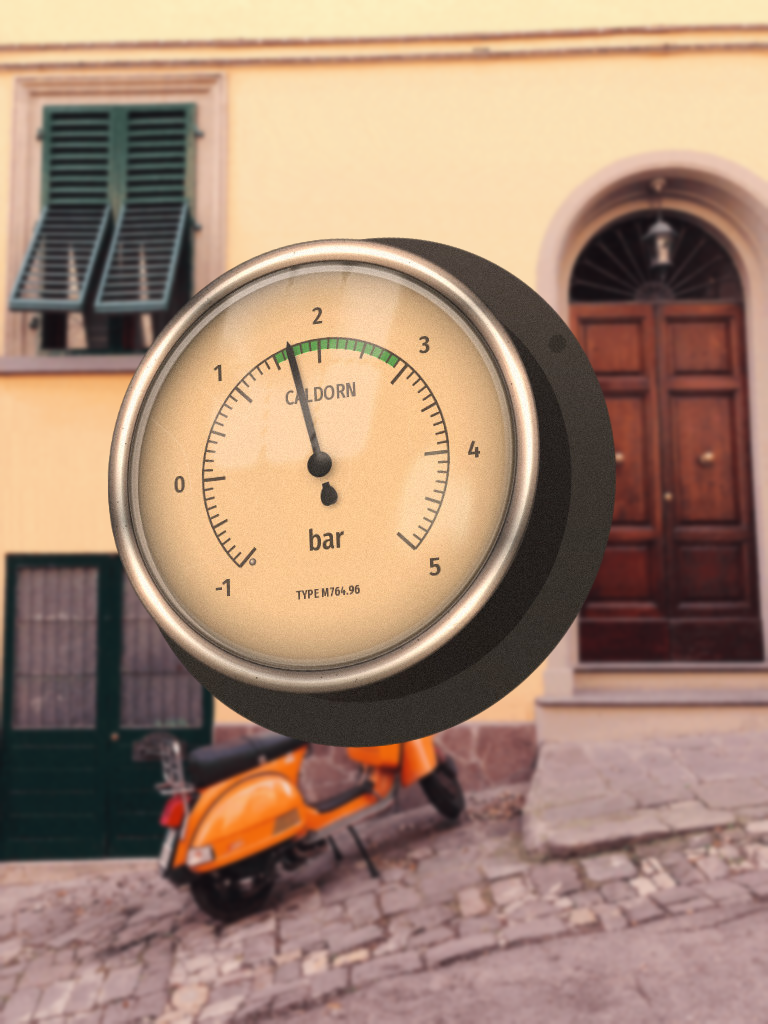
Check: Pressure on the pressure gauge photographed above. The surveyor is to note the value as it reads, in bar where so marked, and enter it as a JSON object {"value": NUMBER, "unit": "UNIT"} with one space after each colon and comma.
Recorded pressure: {"value": 1.7, "unit": "bar"}
